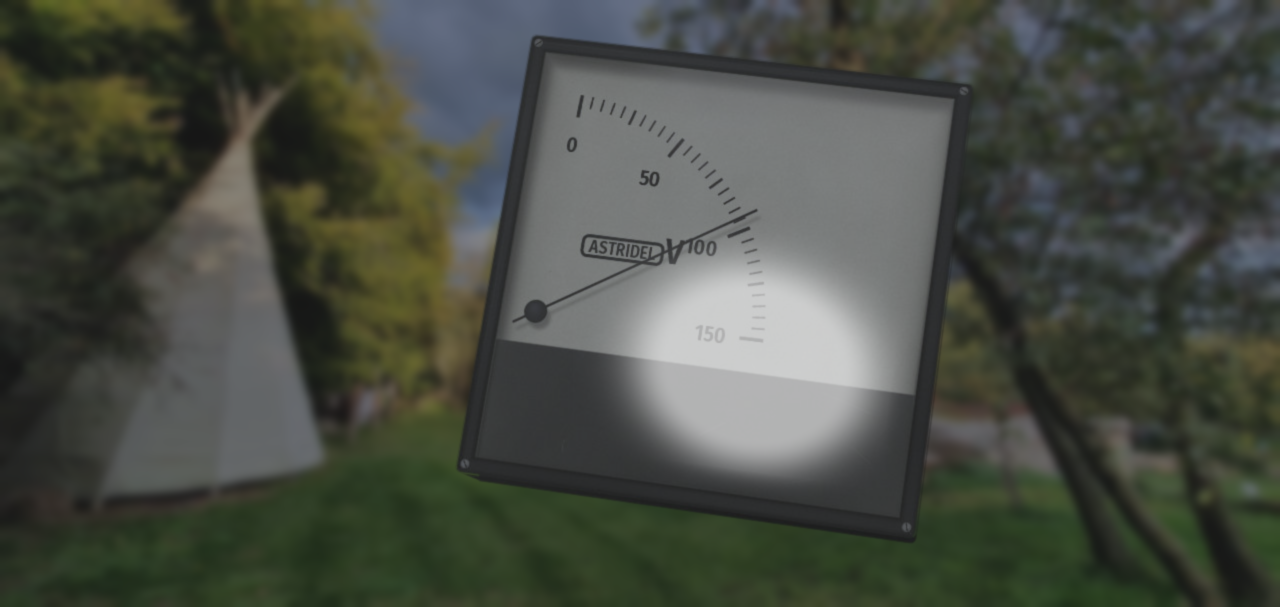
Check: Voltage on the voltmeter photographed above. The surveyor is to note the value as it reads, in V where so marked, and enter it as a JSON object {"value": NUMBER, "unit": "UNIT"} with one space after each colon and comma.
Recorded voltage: {"value": 95, "unit": "V"}
